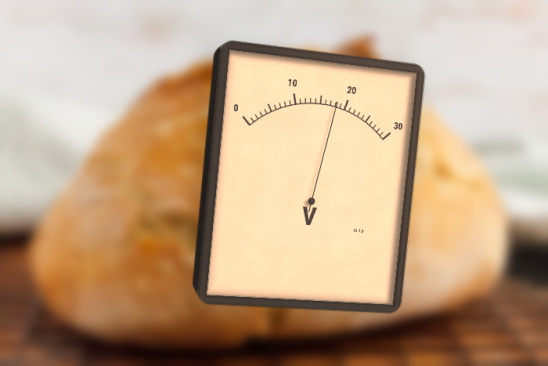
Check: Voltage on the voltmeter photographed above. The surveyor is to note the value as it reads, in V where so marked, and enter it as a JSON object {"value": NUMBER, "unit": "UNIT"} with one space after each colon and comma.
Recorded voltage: {"value": 18, "unit": "V"}
